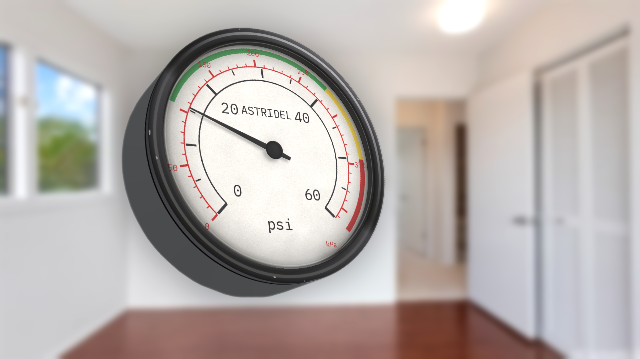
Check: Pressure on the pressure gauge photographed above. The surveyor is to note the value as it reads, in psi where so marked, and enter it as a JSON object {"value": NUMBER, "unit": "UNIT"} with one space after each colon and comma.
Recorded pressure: {"value": 15, "unit": "psi"}
